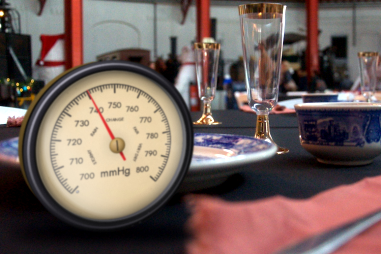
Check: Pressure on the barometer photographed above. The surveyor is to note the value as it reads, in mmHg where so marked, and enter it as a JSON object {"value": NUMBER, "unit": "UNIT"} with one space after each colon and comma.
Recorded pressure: {"value": 740, "unit": "mmHg"}
